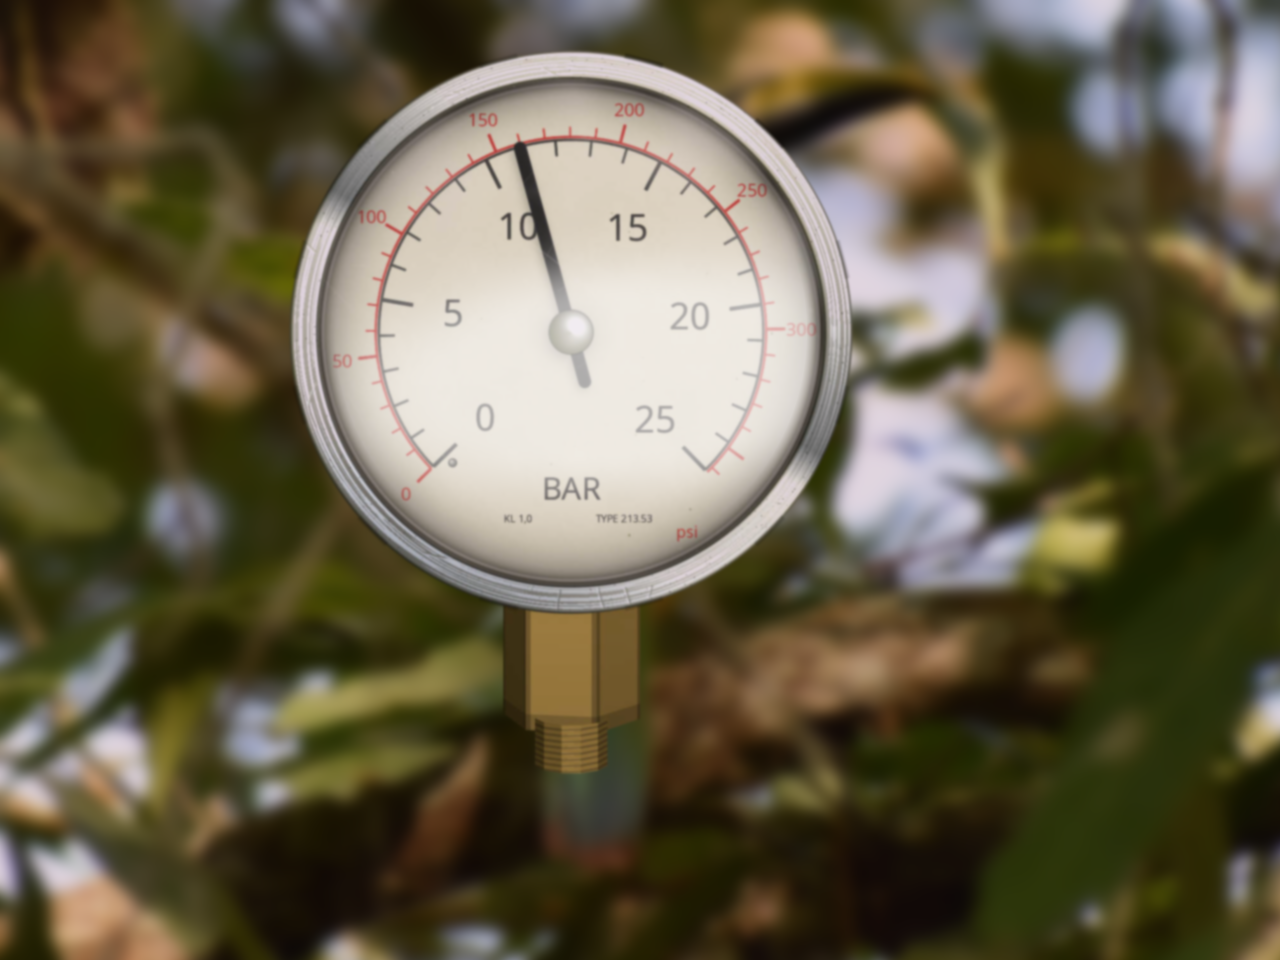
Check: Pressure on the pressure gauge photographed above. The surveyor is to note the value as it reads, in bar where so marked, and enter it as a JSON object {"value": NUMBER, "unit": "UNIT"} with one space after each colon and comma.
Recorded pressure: {"value": 11, "unit": "bar"}
